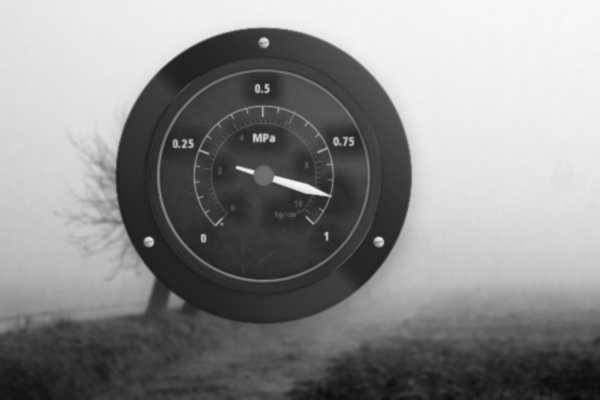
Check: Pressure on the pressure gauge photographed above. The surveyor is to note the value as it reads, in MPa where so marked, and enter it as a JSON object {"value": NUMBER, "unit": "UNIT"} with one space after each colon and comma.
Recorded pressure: {"value": 0.9, "unit": "MPa"}
